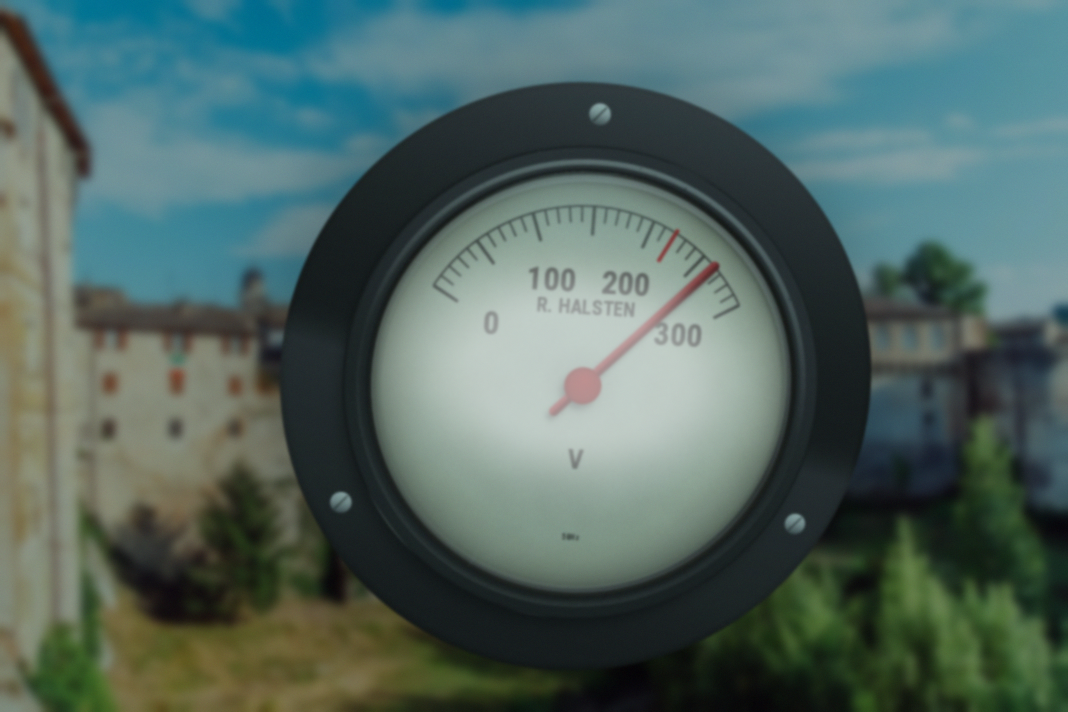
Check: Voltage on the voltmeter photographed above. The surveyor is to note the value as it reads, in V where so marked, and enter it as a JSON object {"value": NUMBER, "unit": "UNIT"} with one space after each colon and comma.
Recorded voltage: {"value": 260, "unit": "V"}
